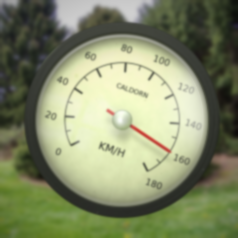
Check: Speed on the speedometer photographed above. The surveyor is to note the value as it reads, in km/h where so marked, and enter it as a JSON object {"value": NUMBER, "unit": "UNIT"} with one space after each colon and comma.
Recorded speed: {"value": 160, "unit": "km/h"}
